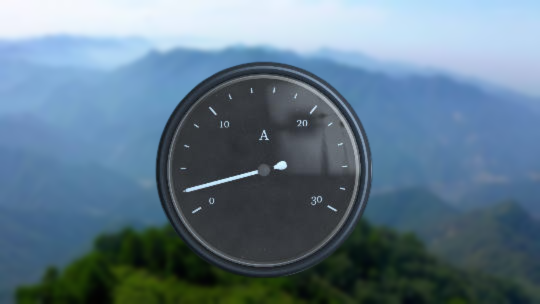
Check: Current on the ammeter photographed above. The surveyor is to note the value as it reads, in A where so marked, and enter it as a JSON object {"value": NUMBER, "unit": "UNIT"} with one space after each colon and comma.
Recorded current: {"value": 2, "unit": "A"}
